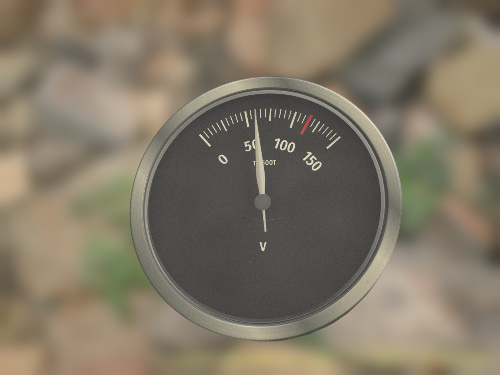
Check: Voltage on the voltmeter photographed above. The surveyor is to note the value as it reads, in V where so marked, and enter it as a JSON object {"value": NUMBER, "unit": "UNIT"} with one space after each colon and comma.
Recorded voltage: {"value": 60, "unit": "V"}
